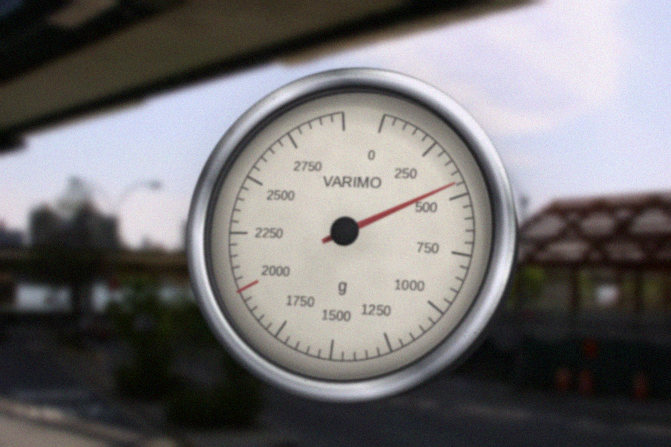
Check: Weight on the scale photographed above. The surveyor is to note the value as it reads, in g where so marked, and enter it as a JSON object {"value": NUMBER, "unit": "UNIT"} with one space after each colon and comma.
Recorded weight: {"value": 450, "unit": "g"}
